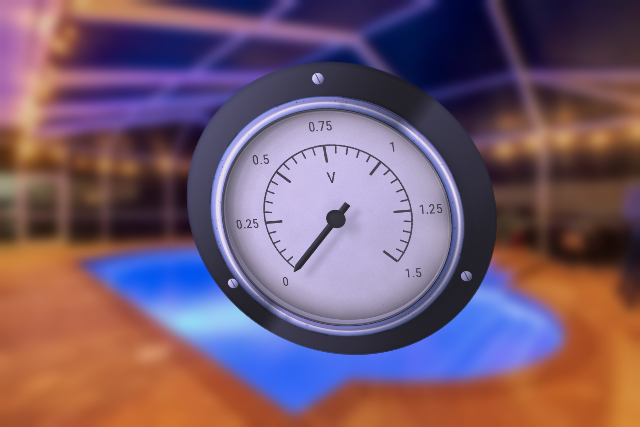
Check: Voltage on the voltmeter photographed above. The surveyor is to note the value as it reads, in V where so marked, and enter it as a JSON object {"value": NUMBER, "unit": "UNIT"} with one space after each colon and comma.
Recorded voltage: {"value": 0, "unit": "V"}
